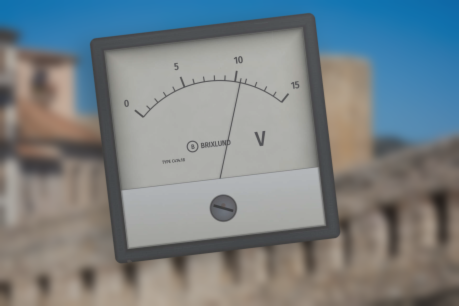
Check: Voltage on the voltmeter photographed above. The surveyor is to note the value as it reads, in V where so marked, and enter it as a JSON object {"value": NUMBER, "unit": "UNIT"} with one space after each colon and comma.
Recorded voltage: {"value": 10.5, "unit": "V"}
